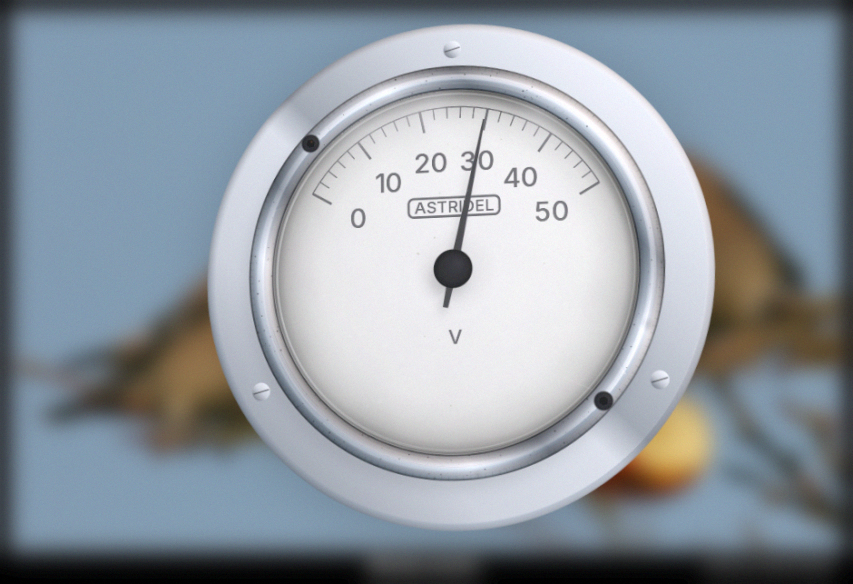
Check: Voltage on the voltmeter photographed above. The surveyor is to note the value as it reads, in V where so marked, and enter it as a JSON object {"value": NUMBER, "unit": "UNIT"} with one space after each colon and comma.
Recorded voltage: {"value": 30, "unit": "V"}
